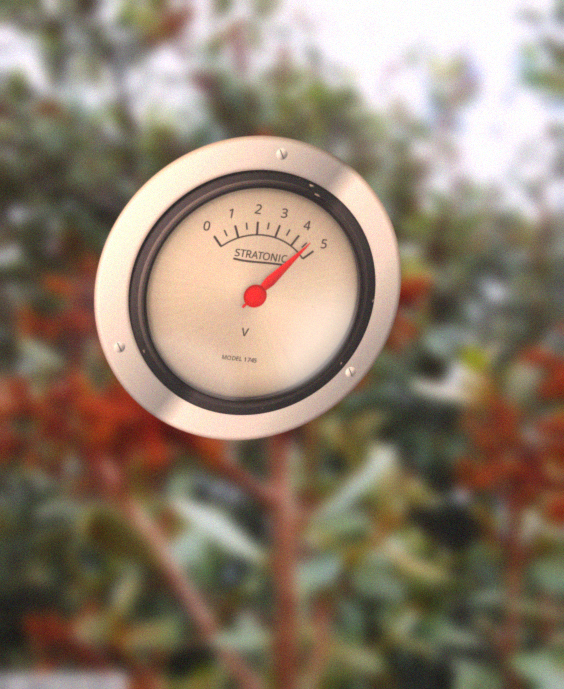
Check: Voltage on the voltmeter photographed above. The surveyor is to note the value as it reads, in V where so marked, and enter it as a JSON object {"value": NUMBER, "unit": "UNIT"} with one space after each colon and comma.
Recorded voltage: {"value": 4.5, "unit": "V"}
